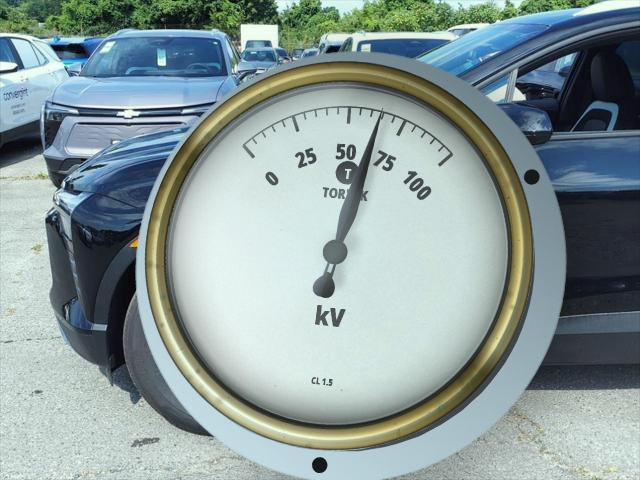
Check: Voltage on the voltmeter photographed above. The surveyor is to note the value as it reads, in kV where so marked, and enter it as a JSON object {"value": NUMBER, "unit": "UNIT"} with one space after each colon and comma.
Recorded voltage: {"value": 65, "unit": "kV"}
